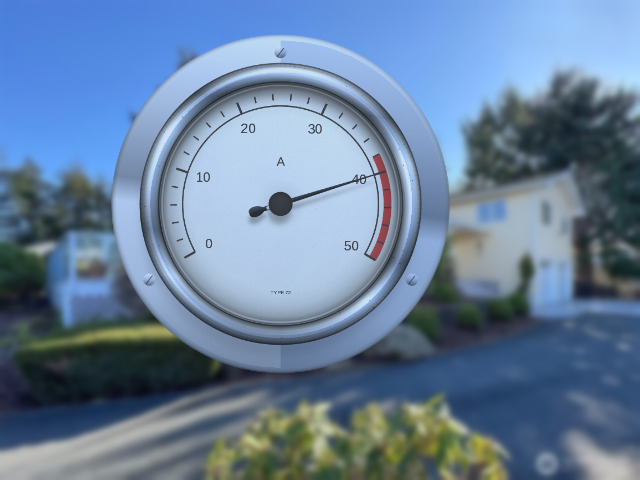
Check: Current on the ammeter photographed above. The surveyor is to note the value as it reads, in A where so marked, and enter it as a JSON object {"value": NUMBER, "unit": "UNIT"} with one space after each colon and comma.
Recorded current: {"value": 40, "unit": "A"}
